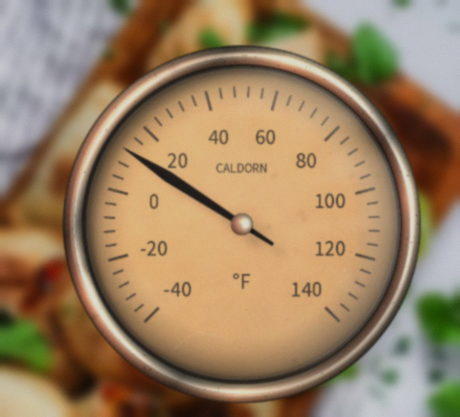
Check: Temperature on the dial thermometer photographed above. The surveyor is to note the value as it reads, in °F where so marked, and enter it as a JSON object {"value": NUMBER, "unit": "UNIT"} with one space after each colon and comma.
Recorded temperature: {"value": 12, "unit": "°F"}
